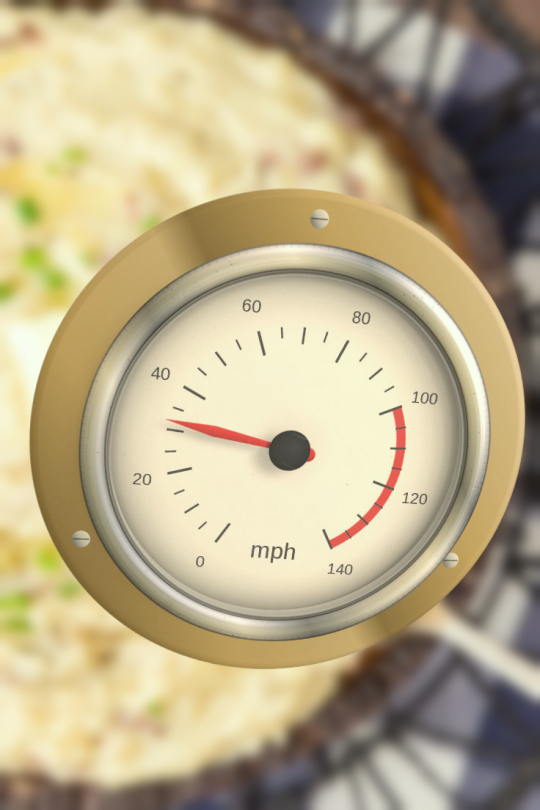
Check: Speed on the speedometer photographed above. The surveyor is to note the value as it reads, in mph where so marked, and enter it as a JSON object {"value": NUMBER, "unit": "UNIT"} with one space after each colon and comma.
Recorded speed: {"value": 32.5, "unit": "mph"}
